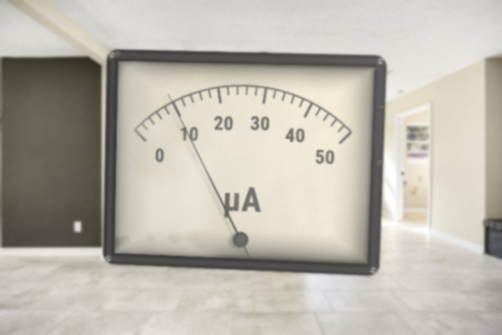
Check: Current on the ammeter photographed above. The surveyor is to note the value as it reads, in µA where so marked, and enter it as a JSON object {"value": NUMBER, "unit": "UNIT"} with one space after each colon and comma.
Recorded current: {"value": 10, "unit": "µA"}
